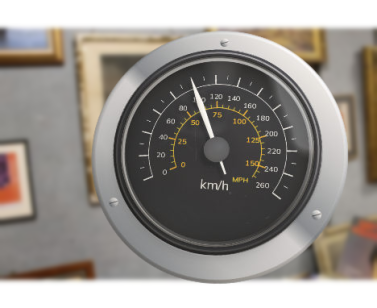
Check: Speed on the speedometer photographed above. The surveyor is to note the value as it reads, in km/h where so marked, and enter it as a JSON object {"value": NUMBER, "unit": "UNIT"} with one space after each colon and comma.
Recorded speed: {"value": 100, "unit": "km/h"}
